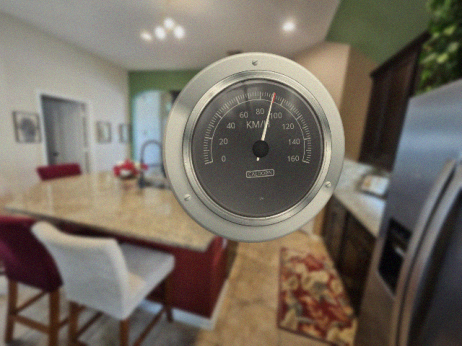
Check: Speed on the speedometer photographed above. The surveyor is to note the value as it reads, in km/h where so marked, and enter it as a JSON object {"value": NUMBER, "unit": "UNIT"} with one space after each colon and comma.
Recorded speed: {"value": 90, "unit": "km/h"}
